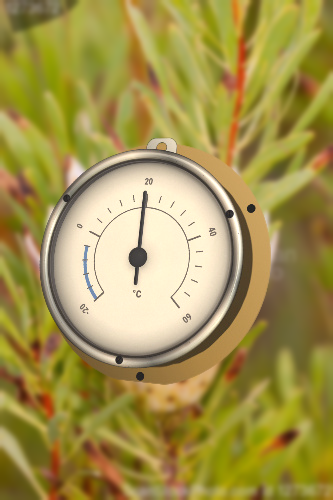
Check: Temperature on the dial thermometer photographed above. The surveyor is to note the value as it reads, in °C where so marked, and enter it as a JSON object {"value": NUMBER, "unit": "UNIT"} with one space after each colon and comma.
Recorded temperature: {"value": 20, "unit": "°C"}
